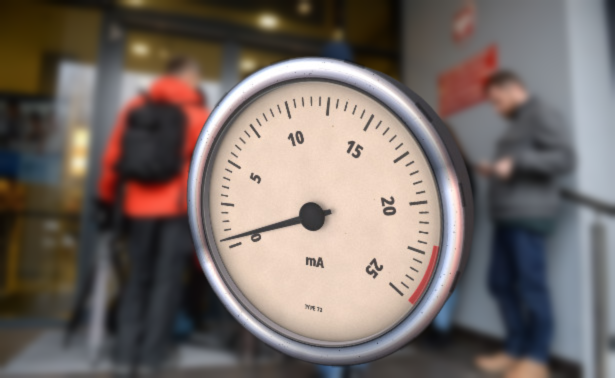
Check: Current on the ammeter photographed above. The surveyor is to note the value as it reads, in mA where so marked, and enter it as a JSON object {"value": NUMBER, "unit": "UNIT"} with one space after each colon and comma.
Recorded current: {"value": 0.5, "unit": "mA"}
